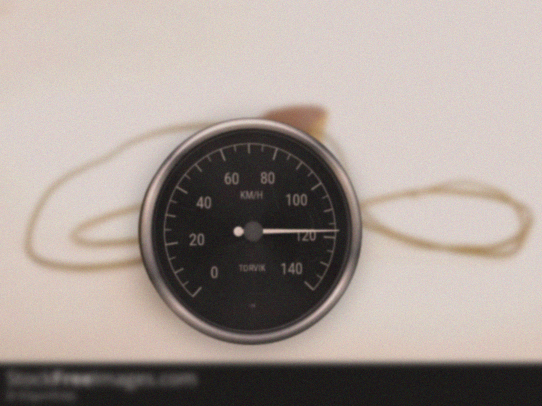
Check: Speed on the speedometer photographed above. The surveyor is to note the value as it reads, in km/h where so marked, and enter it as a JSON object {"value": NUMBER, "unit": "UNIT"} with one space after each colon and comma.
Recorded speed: {"value": 117.5, "unit": "km/h"}
